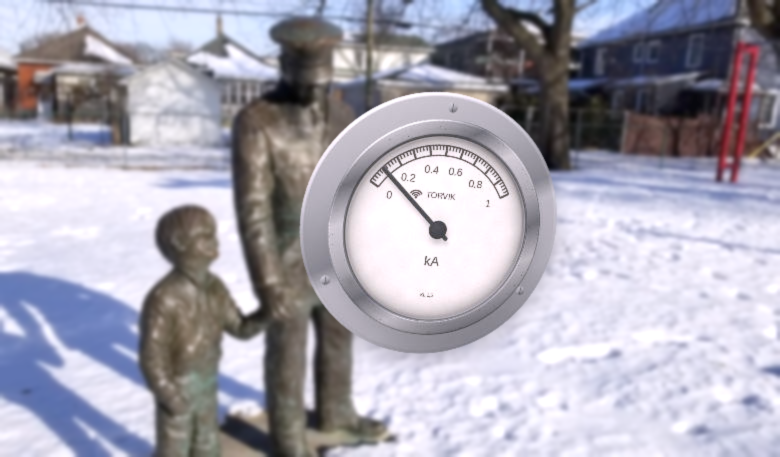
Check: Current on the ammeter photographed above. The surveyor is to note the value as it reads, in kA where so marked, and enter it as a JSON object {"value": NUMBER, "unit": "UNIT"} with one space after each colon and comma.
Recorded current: {"value": 0.1, "unit": "kA"}
